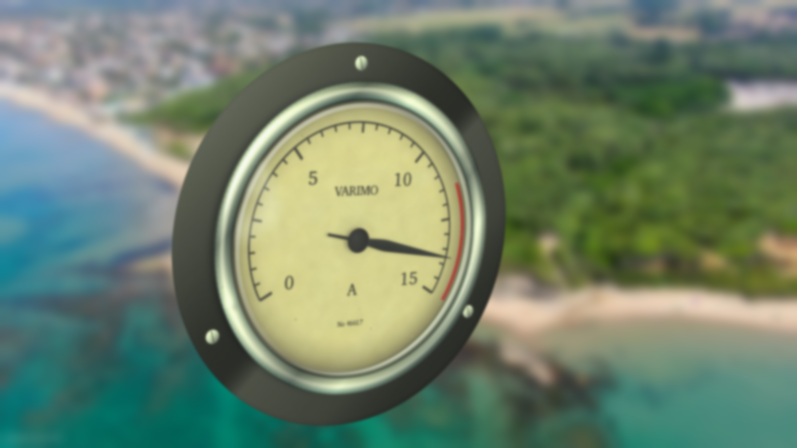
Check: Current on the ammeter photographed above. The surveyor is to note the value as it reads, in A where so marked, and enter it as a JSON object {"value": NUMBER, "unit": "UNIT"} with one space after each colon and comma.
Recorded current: {"value": 13.75, "unit": "A"}
